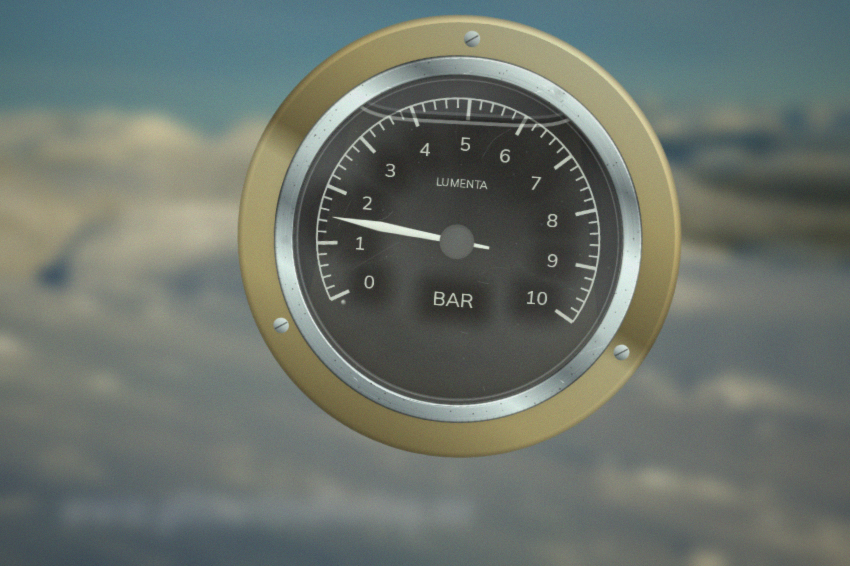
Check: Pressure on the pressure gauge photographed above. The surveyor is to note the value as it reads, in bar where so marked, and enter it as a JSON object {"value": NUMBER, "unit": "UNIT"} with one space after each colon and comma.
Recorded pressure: {"value": 1.5, "unit": "bar"}
